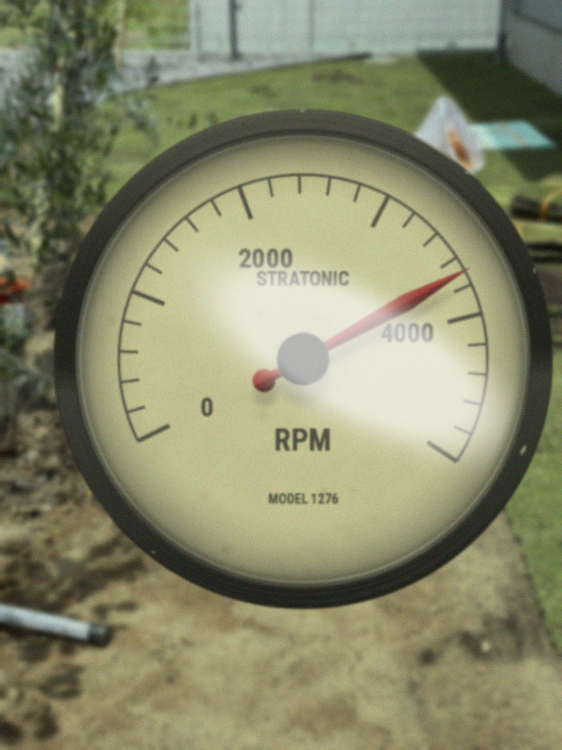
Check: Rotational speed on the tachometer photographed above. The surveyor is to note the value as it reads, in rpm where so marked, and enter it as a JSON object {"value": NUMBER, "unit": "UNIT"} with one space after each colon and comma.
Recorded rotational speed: {"value": 3700, "unit": "rpm"}
